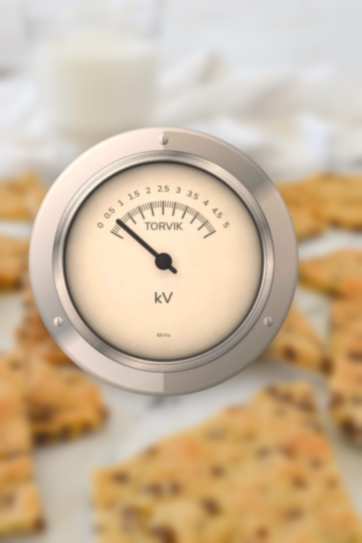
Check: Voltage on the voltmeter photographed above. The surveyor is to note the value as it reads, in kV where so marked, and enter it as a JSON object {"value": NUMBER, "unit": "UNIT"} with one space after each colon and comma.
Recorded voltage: {"value": 0.5, "unit": "kV"}
